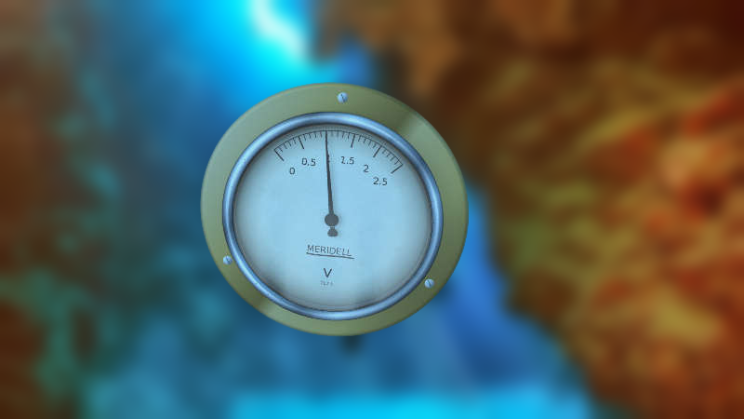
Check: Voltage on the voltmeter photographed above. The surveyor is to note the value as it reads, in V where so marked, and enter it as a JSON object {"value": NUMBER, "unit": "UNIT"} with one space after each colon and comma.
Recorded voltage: {"value": 1, "unit": "V"}
